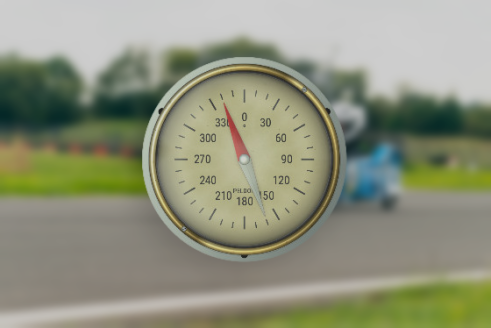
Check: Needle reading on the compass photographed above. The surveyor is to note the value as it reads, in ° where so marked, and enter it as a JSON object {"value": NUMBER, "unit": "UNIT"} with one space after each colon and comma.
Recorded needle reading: {"value": 340, "unit": "°"}
